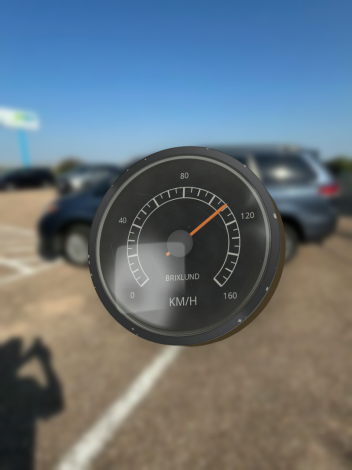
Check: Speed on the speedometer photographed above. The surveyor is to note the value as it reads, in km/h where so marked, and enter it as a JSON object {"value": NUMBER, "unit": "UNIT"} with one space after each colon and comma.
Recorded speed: {"value": 110, "unit": "km/h"}
